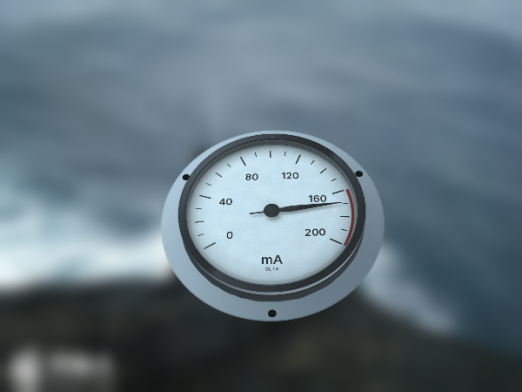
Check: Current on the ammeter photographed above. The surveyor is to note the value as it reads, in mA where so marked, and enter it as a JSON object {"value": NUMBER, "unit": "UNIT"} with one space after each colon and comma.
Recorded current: {"value": 170, "unit": "mA"}
